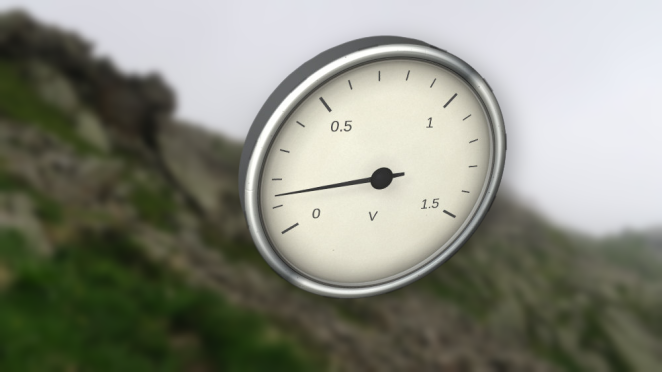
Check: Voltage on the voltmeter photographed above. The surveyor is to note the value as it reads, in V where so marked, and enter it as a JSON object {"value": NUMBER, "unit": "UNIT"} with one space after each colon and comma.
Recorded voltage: {"value": 0.15, "unit": "V"}
